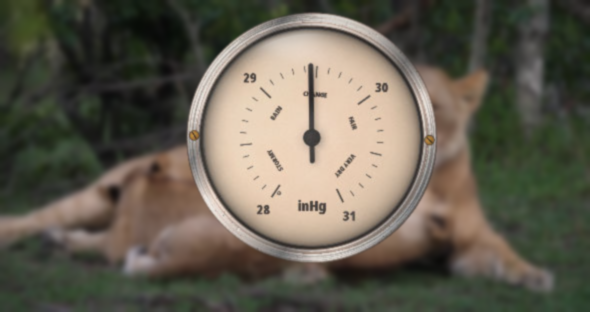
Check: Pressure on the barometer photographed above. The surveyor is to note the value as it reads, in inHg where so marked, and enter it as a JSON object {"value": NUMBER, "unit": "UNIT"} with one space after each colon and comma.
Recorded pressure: {"value": 29.45, "unit": "inHg"}
